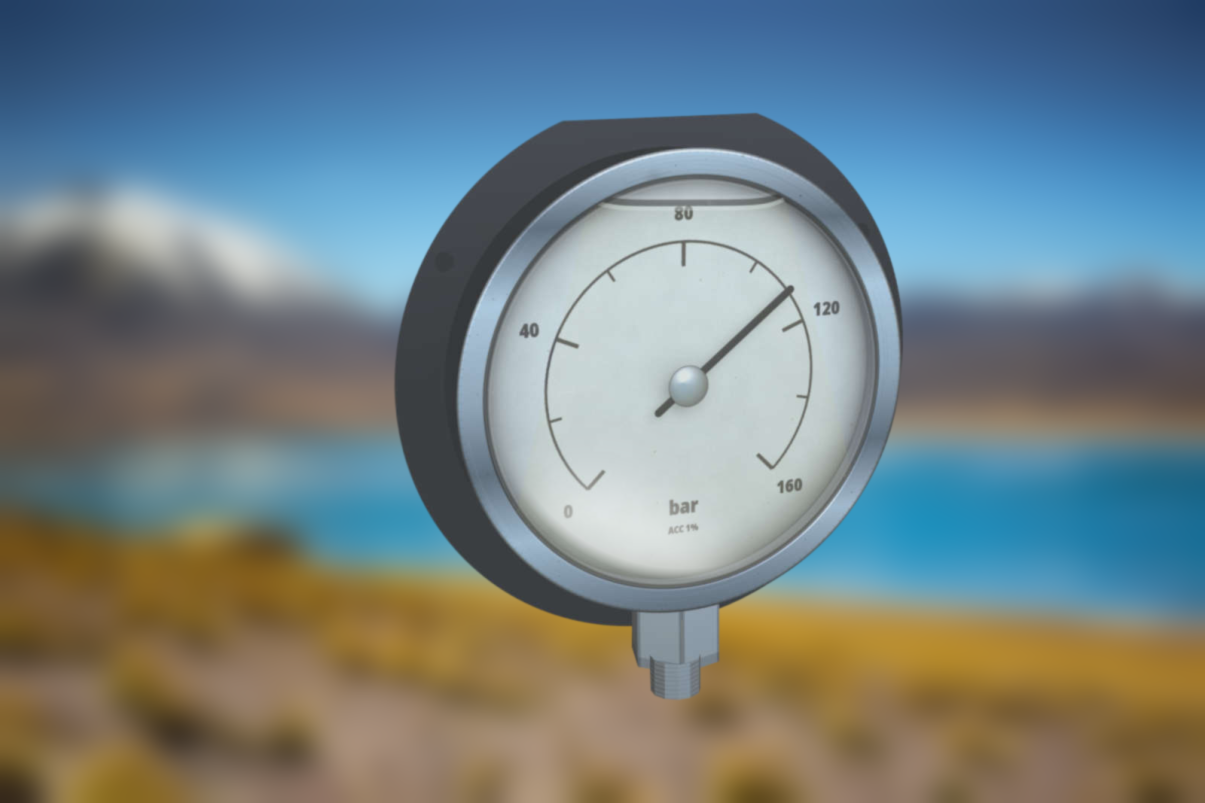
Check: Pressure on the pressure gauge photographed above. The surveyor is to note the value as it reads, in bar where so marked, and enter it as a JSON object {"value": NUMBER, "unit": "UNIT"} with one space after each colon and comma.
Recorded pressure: {"value": 110, "unit": "bar"}
